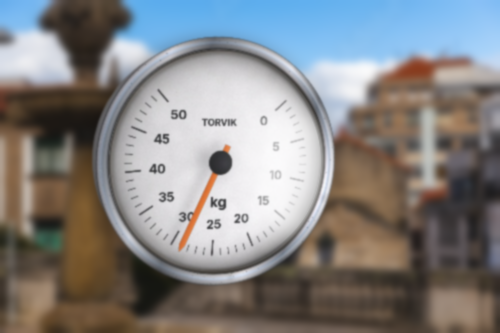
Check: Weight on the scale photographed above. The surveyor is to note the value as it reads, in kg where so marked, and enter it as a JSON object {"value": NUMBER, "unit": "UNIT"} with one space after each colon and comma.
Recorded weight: {"value": 29, "unit": "kg"}
